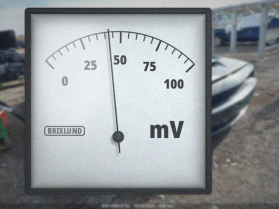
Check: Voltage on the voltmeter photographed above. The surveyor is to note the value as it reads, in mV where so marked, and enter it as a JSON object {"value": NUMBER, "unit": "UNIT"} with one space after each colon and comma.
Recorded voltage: {"value": 42.5, "unit": "mV"}
